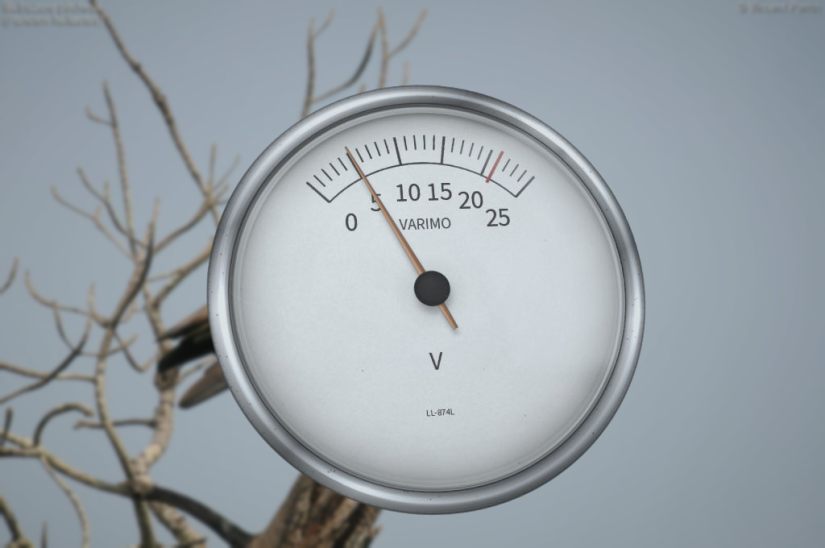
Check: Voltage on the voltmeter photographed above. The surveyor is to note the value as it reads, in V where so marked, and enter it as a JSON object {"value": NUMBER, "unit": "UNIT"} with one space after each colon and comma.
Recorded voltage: {"value": 5, "unit": "V"}
